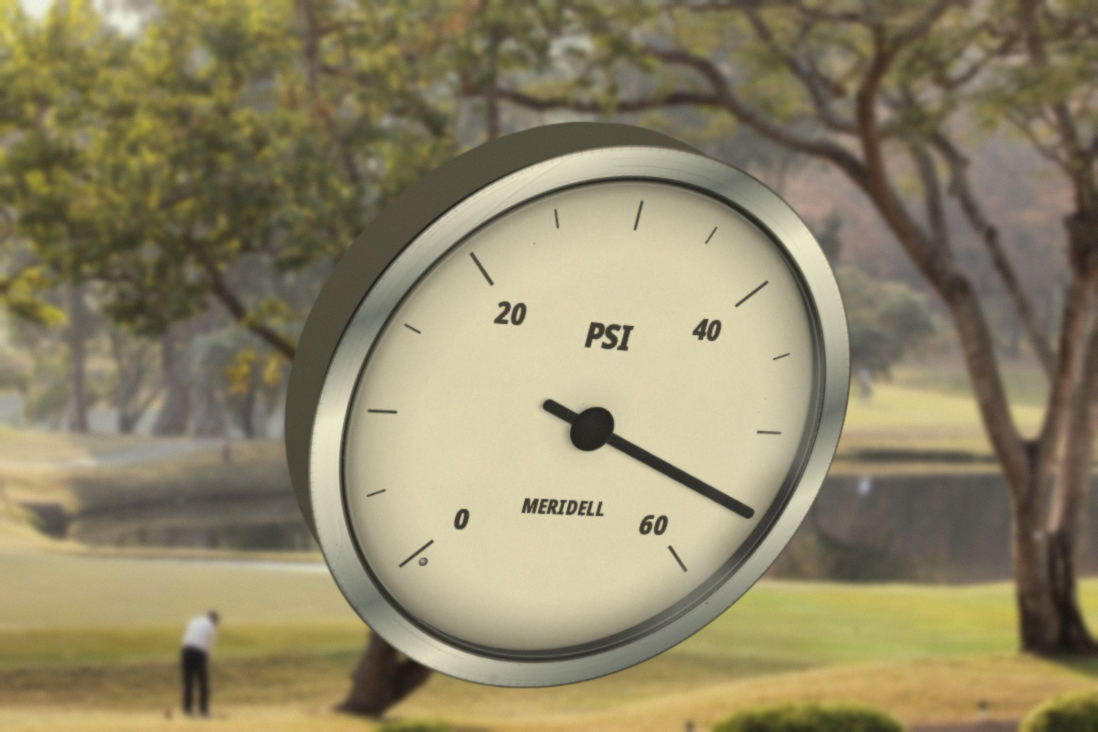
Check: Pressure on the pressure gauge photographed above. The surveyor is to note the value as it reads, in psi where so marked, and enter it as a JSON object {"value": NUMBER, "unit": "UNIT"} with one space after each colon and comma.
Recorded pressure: {"value": 55, "unit": "psi"}
